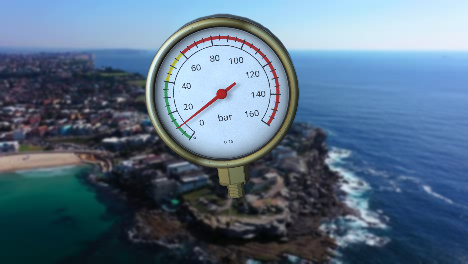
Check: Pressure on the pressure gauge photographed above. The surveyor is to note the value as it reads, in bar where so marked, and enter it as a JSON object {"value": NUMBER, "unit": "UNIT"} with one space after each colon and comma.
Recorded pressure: {"value": 10, "unit": "bar"}
